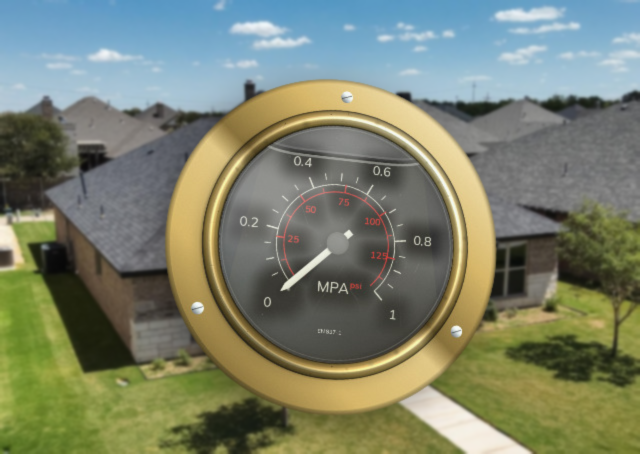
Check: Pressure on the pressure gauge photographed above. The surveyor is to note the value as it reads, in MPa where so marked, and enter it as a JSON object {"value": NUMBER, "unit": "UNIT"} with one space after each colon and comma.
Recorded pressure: {"value": 0, "unit": "MPa"}
